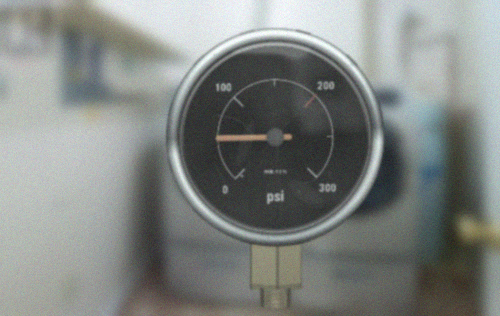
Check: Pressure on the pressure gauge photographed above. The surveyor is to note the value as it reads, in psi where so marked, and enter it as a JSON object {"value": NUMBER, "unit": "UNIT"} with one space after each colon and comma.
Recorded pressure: {"value": 50, "unit": "psi"}
